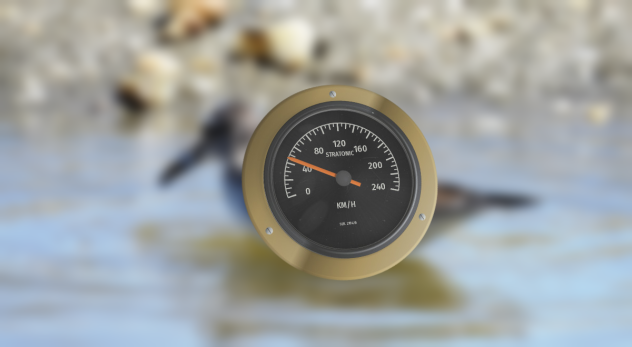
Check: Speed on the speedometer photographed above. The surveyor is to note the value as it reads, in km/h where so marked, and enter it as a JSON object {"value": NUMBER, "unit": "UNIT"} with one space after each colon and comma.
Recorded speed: {"value": 45, "unit": "km/h"}
